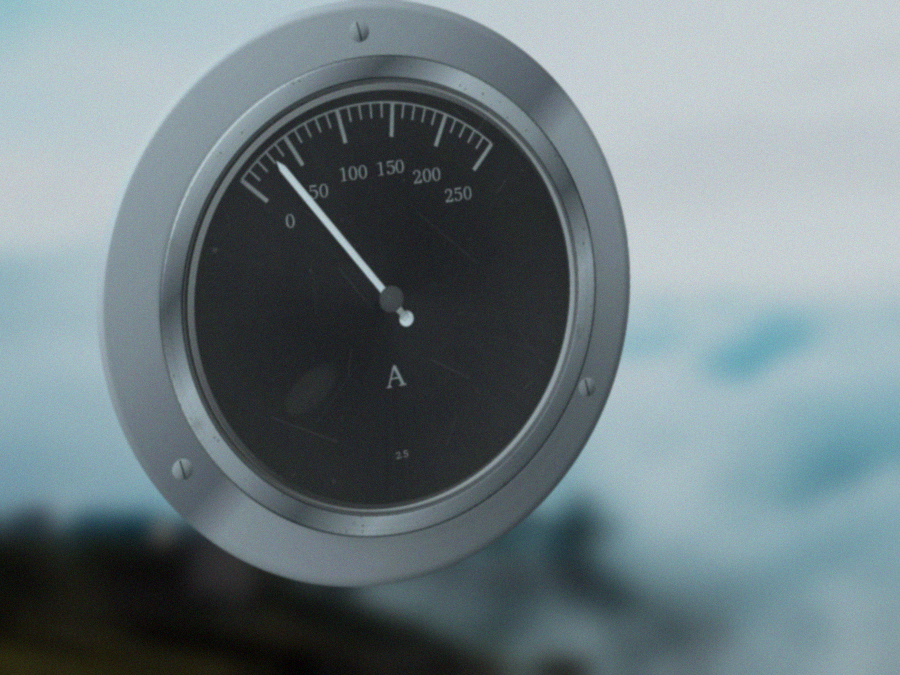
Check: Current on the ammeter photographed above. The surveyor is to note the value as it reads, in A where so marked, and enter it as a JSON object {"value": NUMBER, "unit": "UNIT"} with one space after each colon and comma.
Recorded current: {"value": 30, "unit": "A"}
